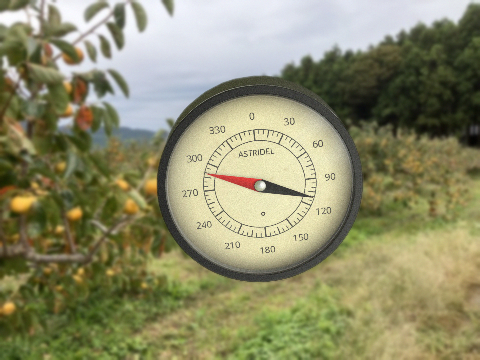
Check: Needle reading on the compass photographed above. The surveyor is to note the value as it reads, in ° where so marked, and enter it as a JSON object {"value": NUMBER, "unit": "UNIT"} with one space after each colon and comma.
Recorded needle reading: {"value": 290, "unit": "°"}
